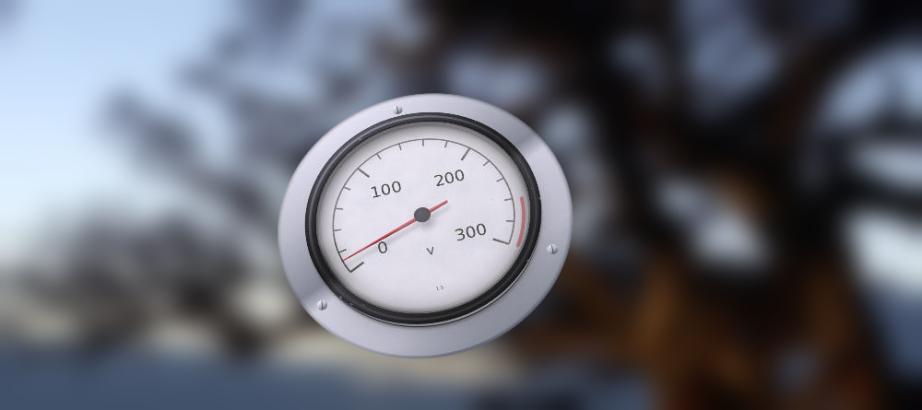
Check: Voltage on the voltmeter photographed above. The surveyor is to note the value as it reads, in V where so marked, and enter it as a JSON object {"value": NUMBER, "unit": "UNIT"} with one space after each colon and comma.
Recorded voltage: {"value": 10, "unit": "V"}
